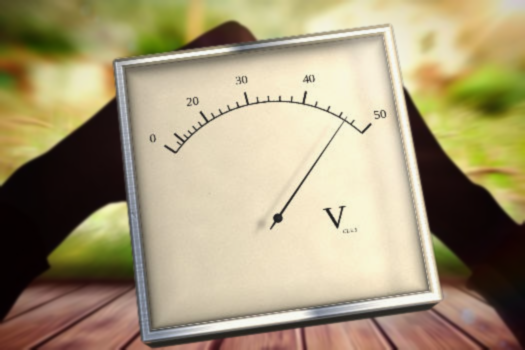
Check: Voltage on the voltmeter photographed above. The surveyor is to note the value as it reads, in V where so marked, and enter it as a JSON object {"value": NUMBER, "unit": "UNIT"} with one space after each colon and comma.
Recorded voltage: {"value": 47, "unit": "V"}
